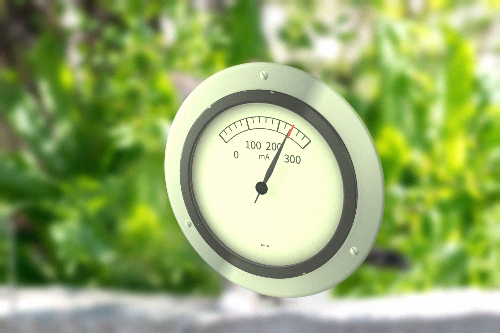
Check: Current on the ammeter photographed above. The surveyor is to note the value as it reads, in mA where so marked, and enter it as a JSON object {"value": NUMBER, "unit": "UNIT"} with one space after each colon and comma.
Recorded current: {"value": 240, "unit": "mA"}
